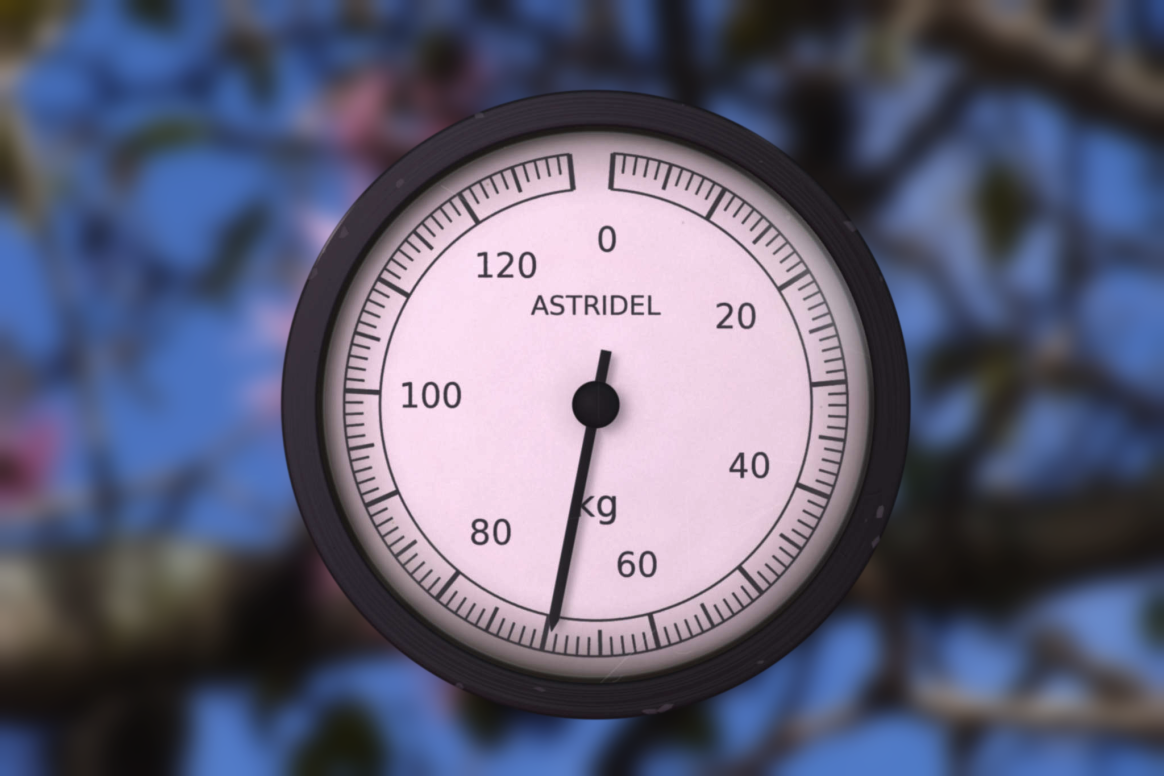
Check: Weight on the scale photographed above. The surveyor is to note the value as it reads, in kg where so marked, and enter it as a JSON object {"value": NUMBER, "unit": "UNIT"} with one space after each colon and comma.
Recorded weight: {"value": 69.5, "unit": "kg"}
